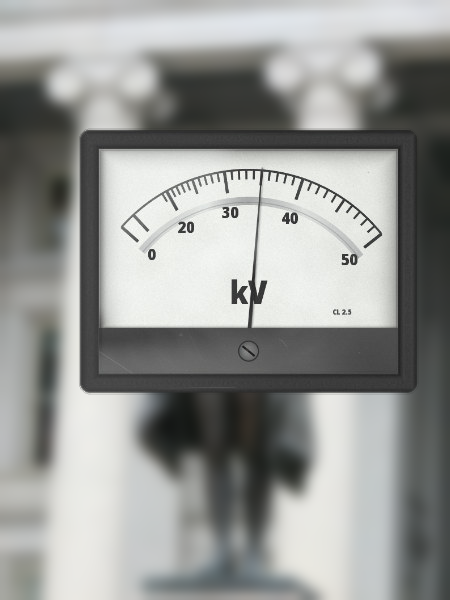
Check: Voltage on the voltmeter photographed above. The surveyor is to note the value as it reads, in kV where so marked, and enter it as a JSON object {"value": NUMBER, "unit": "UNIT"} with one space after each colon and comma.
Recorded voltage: {"value": 35, "unit": "kV"}
